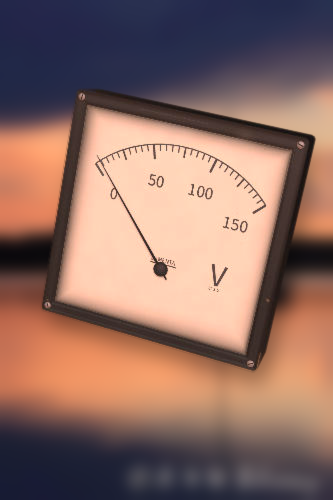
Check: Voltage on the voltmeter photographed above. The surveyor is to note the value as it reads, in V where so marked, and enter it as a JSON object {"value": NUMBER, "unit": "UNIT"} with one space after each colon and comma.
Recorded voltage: {"value": 5, "unit": "V"}
